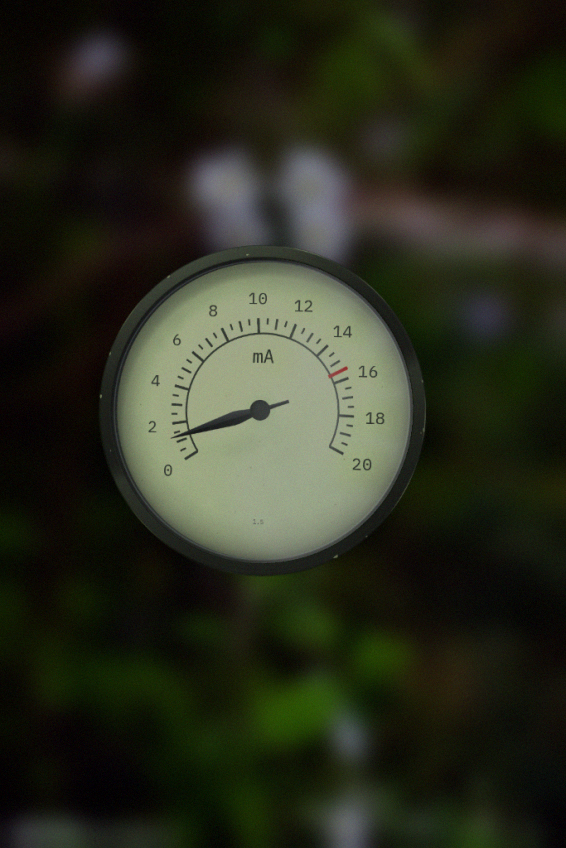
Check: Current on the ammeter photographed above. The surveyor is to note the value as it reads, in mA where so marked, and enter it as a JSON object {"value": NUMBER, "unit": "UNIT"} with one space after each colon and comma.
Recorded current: {"value": 1.25, "unit": "mA"}
